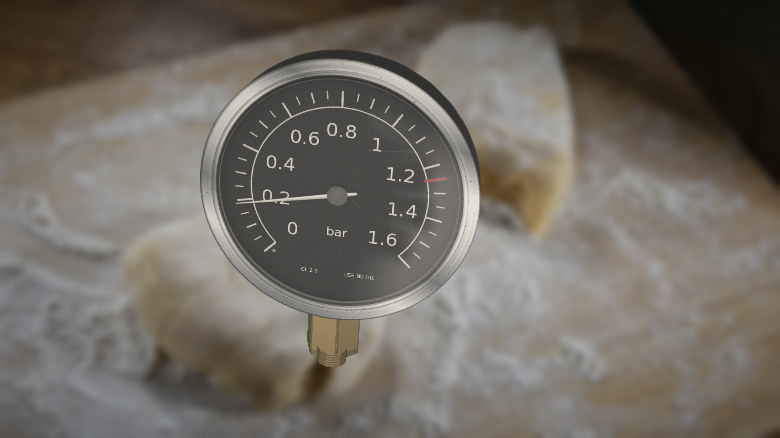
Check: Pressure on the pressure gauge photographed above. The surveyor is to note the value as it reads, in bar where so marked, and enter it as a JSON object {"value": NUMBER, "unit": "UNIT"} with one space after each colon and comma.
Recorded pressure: {"value": 0.2, "unit": "bar"}
